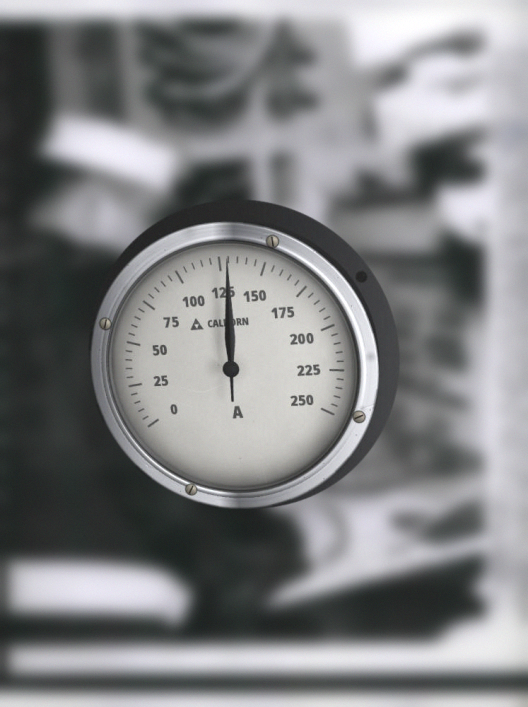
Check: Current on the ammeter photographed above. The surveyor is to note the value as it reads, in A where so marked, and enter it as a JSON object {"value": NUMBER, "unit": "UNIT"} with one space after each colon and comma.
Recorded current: {"value": 130, "unit": "A"}
